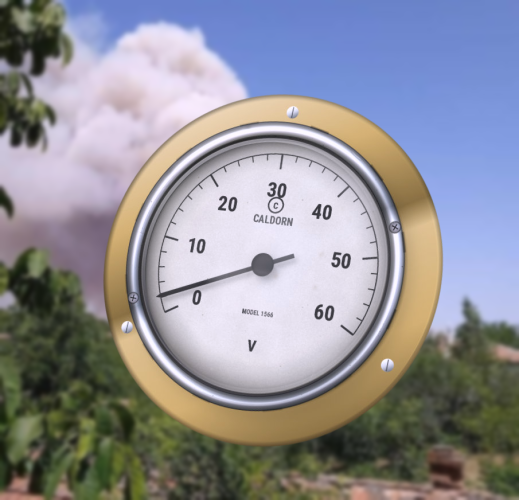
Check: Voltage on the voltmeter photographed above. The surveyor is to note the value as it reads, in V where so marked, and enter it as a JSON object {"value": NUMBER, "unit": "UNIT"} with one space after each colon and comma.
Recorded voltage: {"value": 2, "unit": "V"}
